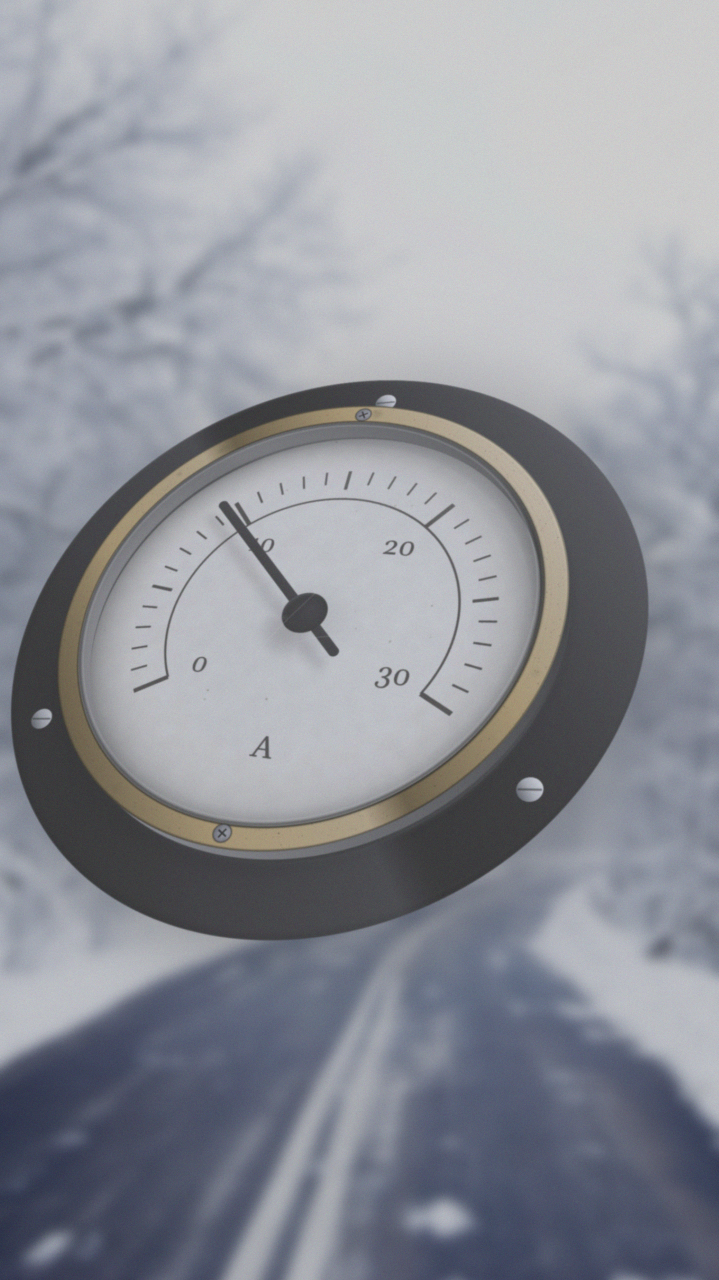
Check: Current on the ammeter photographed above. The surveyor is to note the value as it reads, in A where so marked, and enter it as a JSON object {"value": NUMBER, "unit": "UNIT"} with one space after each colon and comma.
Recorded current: {"value": 9.5, "unit": "A"}
